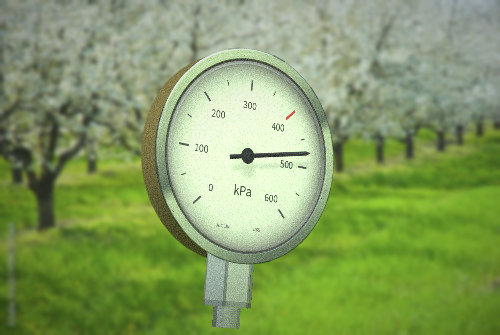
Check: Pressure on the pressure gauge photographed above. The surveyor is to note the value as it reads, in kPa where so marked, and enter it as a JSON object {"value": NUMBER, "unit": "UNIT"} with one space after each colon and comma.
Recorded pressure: {"value": 475, "unit": "kPa"}
